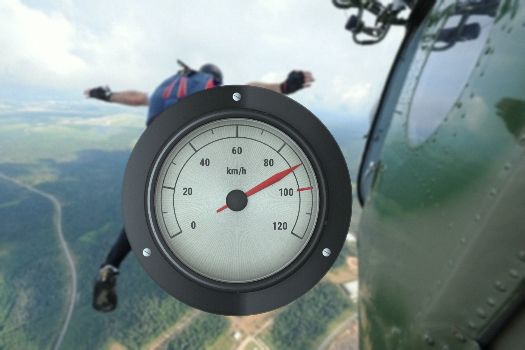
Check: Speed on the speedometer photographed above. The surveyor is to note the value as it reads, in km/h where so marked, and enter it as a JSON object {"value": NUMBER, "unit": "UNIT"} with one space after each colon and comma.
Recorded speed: {"value": 90, "unit": "km/h"}
